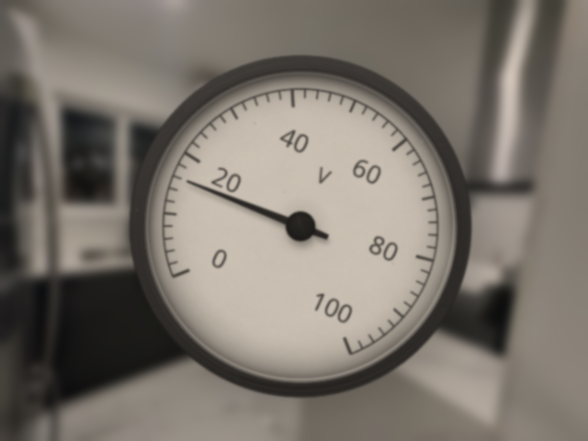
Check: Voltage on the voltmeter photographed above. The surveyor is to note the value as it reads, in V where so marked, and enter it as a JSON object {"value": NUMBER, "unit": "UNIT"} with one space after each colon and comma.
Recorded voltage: {"value": 16, "unit": "V"}
